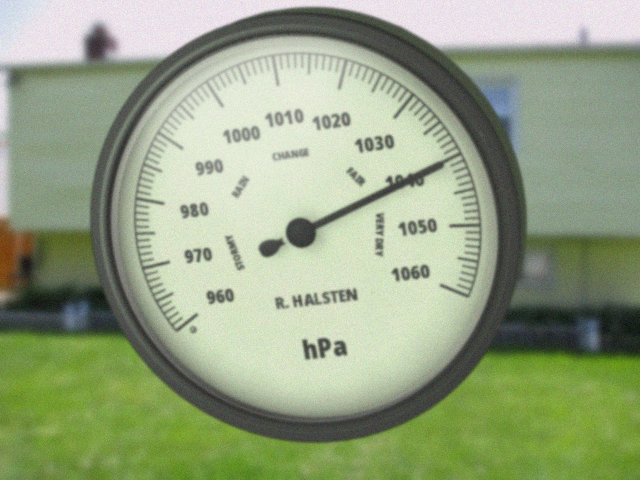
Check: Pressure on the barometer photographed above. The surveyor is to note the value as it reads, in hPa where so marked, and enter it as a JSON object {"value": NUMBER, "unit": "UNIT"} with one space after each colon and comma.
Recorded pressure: {"value": 1040, "unit": "hPa"}
